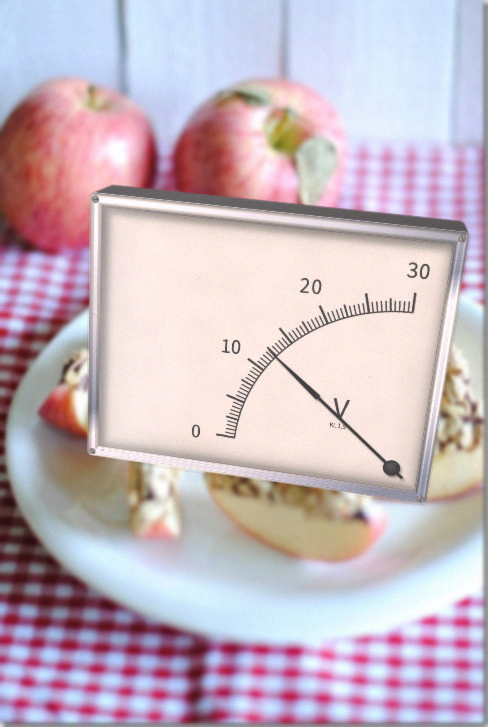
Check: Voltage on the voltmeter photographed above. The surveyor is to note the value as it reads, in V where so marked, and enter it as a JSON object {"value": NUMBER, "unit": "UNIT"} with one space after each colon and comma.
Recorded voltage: {"value": 12.5, "unit": "V"}
